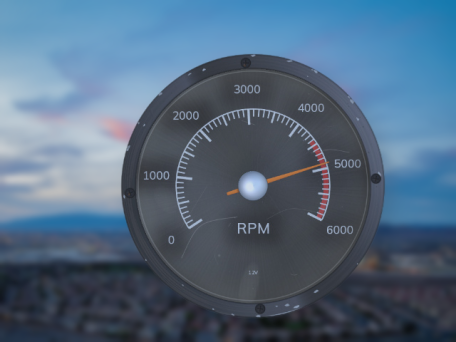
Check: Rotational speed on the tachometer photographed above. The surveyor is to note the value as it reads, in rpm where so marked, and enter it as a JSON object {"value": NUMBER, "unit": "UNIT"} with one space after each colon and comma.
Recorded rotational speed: {"value": 4900, "unit": "rpm"}
